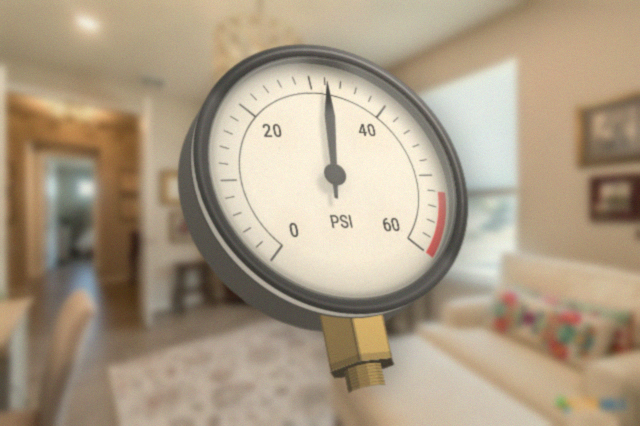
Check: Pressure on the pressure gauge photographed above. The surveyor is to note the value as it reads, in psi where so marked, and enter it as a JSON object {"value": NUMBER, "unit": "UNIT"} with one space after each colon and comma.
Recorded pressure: {"value": 32, "unit": "psi"}
